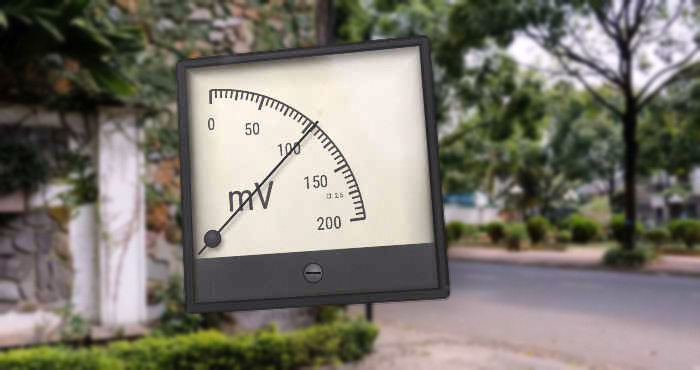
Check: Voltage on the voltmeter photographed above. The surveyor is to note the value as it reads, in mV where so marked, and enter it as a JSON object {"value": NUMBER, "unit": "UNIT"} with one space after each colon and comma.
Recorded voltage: {"value": 105, "unit": "mV"}
